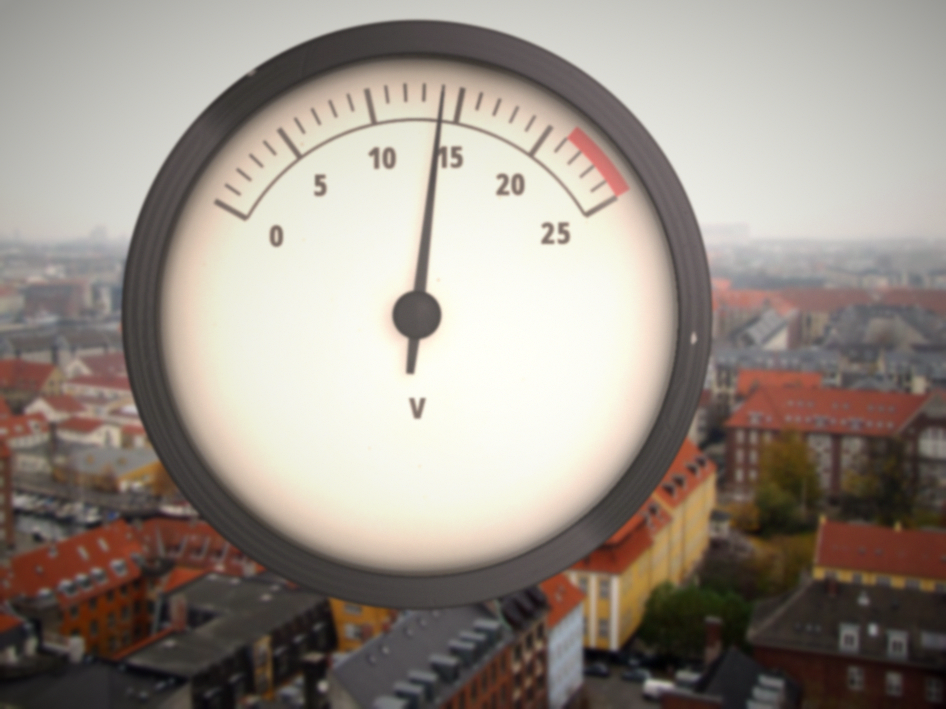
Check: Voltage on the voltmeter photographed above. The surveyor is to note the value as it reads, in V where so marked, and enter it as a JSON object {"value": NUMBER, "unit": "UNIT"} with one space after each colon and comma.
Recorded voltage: {"value": 14, "unit": "V"}
